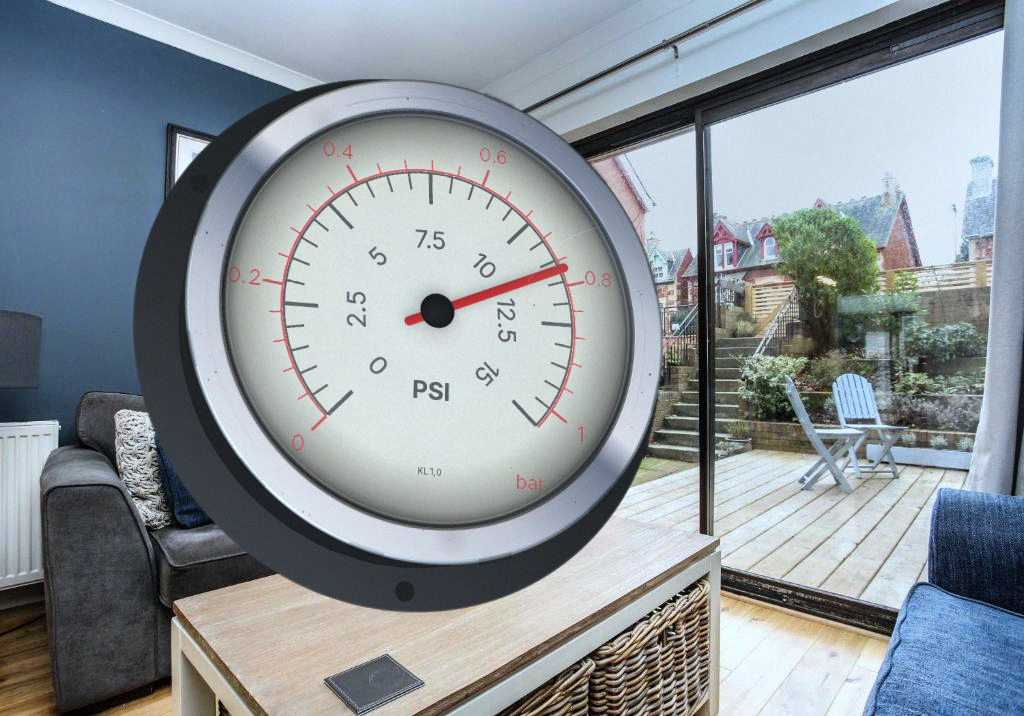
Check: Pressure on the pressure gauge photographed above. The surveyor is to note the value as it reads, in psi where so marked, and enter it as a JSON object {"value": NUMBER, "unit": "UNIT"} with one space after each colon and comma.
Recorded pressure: {"value": 11.25, "unit": "psi"}
